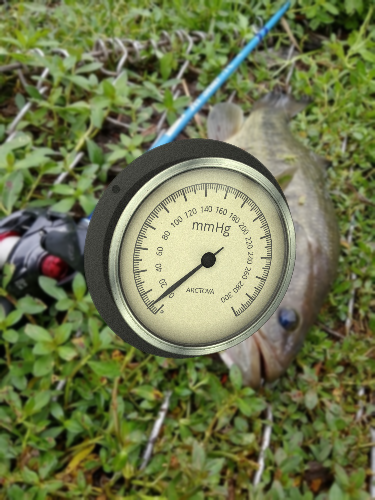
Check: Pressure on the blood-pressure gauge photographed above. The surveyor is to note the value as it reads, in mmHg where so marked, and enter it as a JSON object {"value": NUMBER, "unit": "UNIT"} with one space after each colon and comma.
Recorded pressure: {"value": 10, "unit": "mmHg"}
